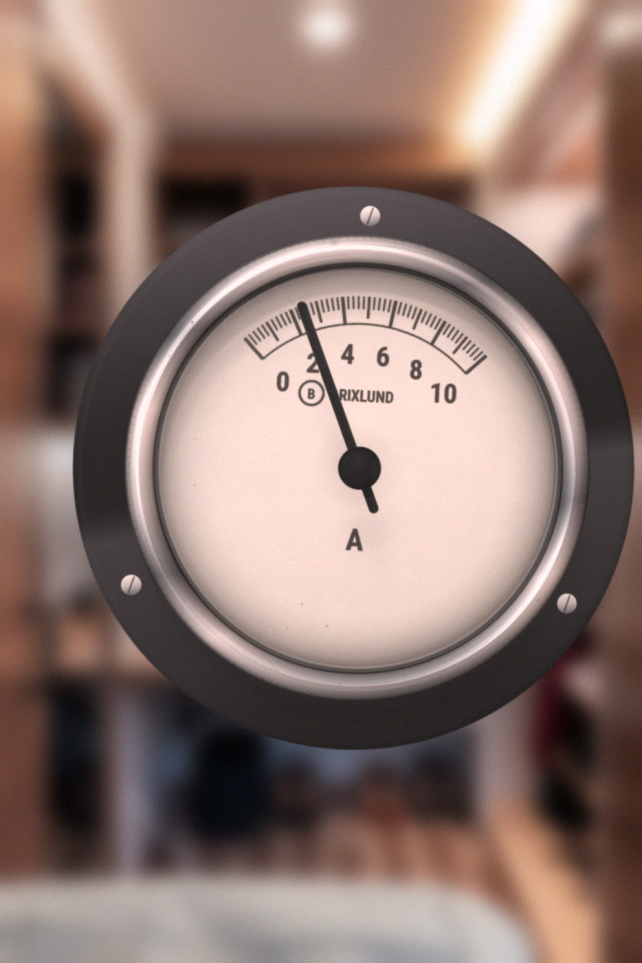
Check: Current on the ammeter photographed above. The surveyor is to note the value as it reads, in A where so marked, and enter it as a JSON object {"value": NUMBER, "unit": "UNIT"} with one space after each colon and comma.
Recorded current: {"value": 2.4, "unit": "A"}
